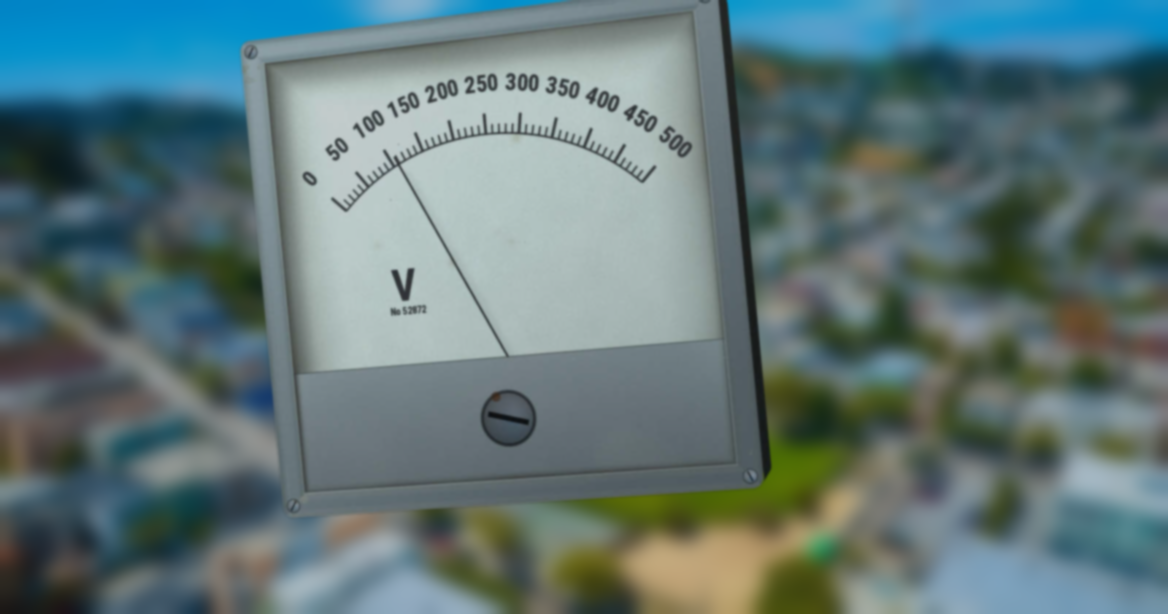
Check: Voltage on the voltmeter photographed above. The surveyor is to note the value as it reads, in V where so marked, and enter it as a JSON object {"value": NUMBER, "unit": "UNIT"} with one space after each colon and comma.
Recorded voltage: {"value": 110, "unit": "V"}
